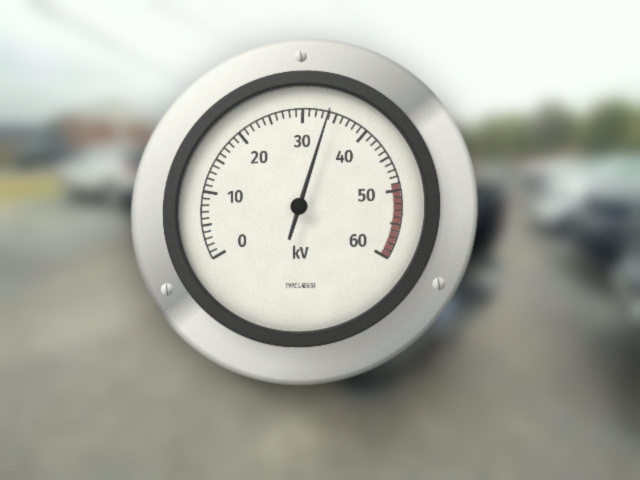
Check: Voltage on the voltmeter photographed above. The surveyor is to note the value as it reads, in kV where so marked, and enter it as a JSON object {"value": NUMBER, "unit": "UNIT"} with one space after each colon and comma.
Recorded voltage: {"value": 34, "unit": "kV"}
